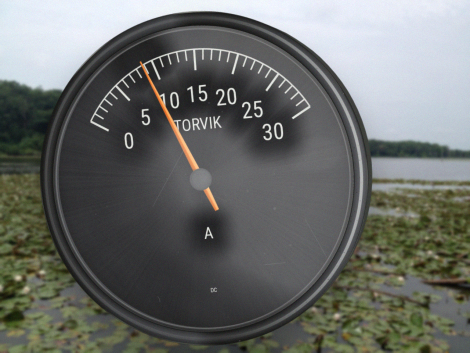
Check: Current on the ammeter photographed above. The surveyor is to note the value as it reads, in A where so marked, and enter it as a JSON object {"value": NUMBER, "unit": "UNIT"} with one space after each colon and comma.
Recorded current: {"value": 9, "unit": "A"}
